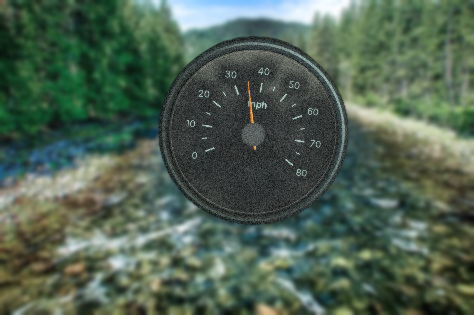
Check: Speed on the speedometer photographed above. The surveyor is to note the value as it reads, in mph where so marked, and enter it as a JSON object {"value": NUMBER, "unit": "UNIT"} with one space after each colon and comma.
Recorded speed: {"value": 35, "unit": "mph"}
